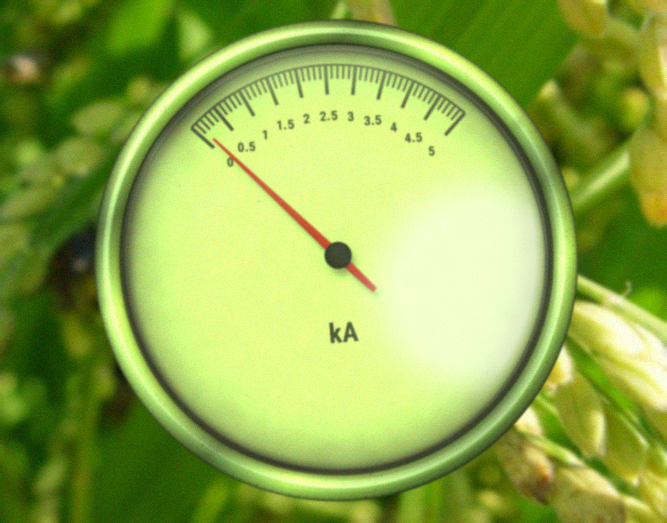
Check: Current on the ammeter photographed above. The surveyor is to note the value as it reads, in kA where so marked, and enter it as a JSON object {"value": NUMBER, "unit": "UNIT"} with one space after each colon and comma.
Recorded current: {"value": 0.1, "unit": "kA"}
